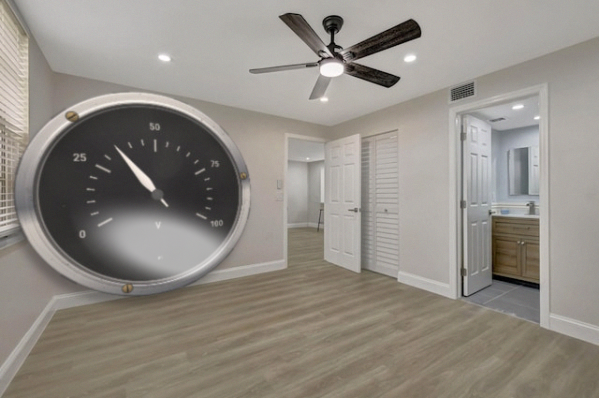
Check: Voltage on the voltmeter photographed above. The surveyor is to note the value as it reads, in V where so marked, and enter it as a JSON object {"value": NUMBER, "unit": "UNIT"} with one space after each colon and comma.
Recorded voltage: {"value": 35, "unit": "V"}
